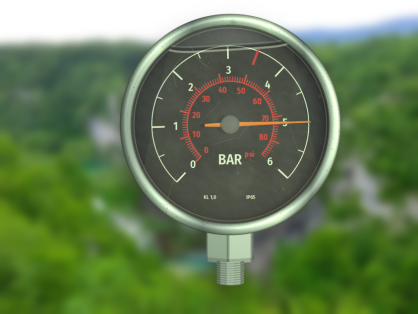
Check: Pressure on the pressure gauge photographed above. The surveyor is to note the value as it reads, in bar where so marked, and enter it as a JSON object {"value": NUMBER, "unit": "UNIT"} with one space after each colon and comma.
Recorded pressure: {"value": 5, "unit": "bar"}
